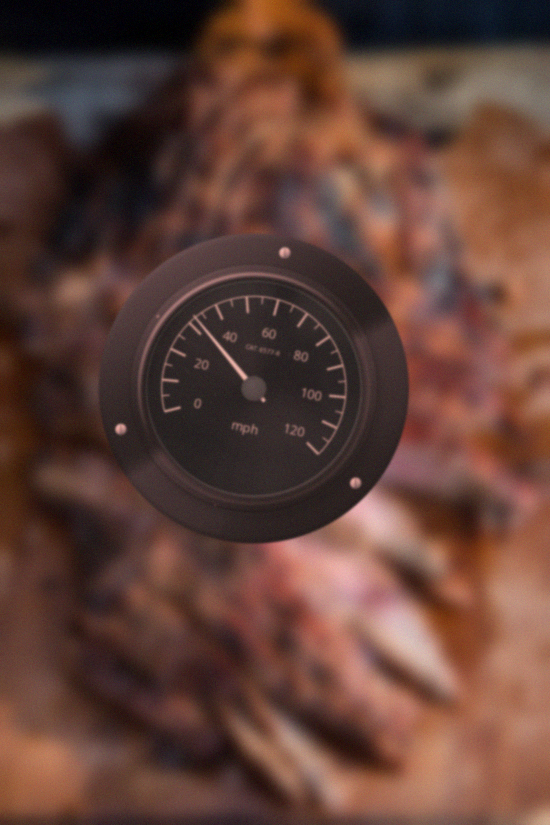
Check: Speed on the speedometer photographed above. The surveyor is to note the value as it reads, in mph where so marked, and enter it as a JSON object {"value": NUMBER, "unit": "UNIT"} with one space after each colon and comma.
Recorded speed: {"value": 32.5, "unit": "mph"}
